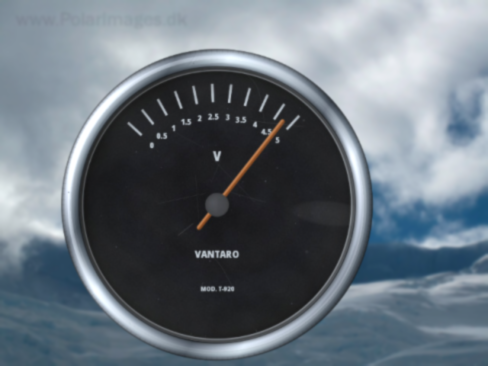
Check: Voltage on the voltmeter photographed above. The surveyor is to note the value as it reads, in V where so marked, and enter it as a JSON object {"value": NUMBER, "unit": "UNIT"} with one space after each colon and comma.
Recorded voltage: {"value": 4.75, "unit": "V"}
